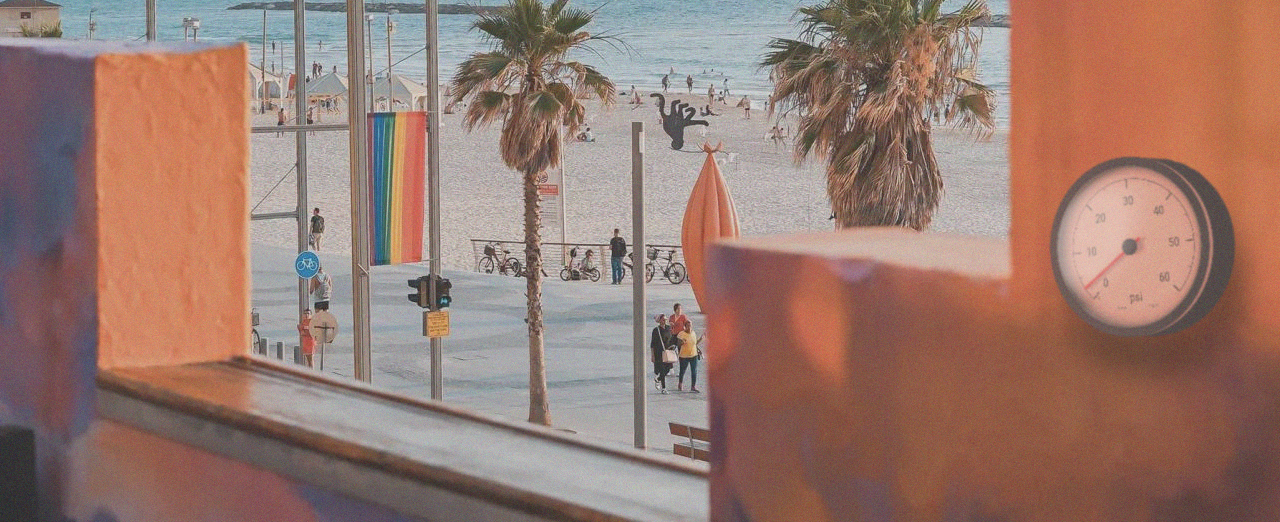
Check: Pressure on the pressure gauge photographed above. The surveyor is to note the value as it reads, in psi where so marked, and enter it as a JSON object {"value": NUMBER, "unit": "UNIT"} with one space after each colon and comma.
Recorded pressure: {"value": 2.5, "unit": "psi"}
